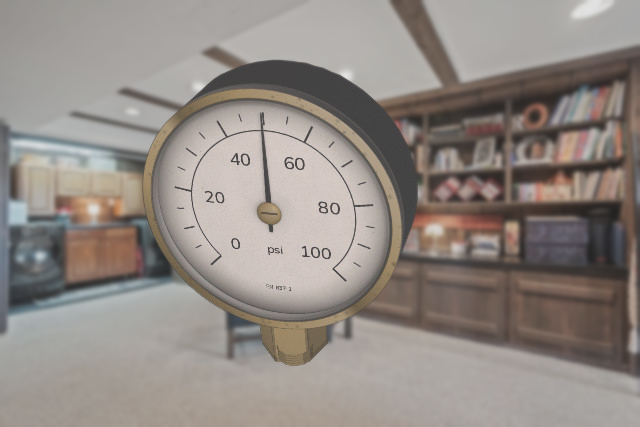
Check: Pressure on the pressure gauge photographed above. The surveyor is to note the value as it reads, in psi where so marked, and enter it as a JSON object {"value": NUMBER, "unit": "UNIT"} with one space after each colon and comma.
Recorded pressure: {"value": 50, "unit": "psi"}
